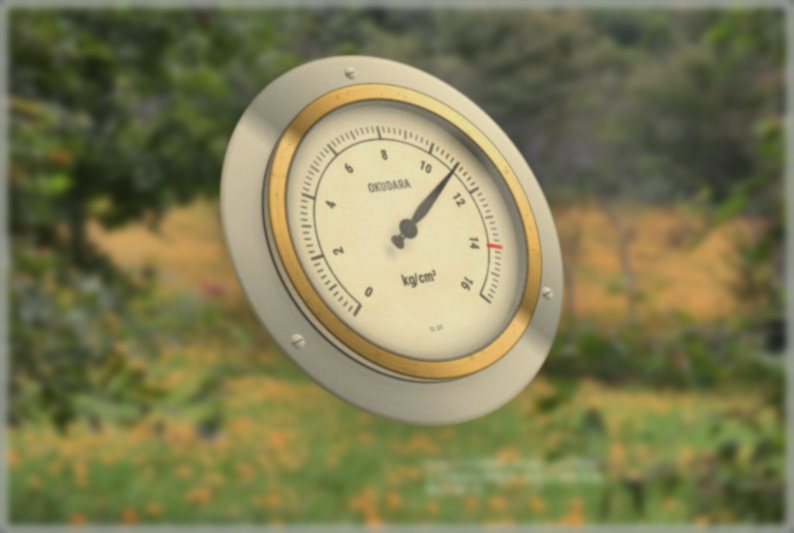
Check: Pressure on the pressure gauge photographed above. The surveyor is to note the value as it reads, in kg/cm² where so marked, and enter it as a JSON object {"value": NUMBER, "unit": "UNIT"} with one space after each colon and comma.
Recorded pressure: {"value": 11, "unit": "kg/cm²"}
